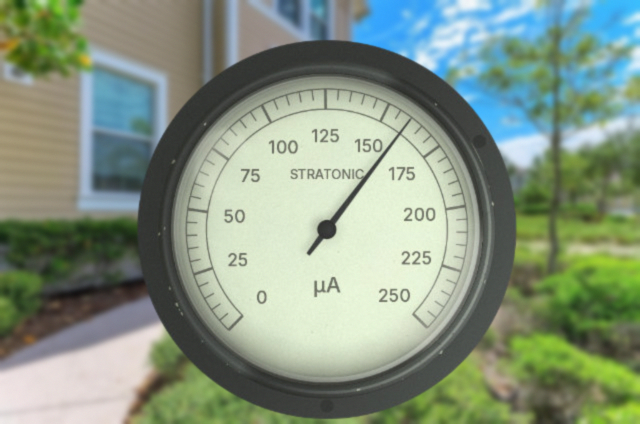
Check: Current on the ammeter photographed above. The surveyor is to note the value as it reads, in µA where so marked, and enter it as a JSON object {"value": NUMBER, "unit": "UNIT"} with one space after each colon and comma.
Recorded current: {"value": 160, "unit": "µA"}
